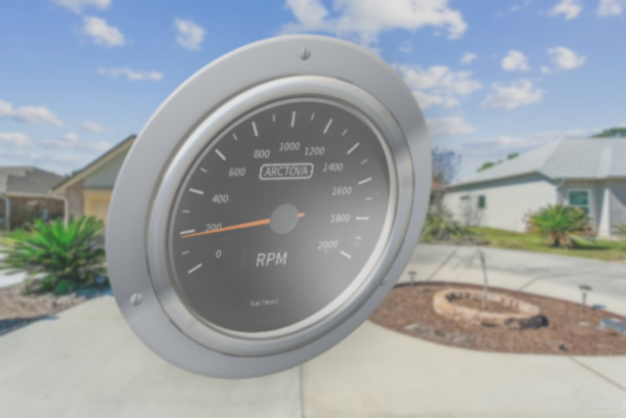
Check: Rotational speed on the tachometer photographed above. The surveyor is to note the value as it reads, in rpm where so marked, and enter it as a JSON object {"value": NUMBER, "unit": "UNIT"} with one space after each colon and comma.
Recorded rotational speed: {"value": 200, "unit": "rpm"}
